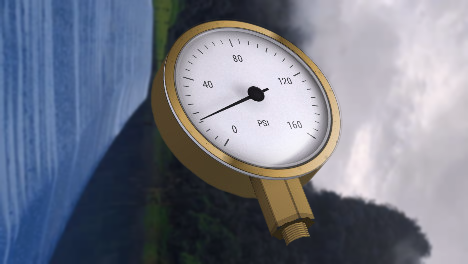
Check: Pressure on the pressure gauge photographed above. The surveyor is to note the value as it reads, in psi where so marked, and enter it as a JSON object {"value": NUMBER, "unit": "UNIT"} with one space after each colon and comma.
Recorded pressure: {"value": 15, "unit": "psi"}
